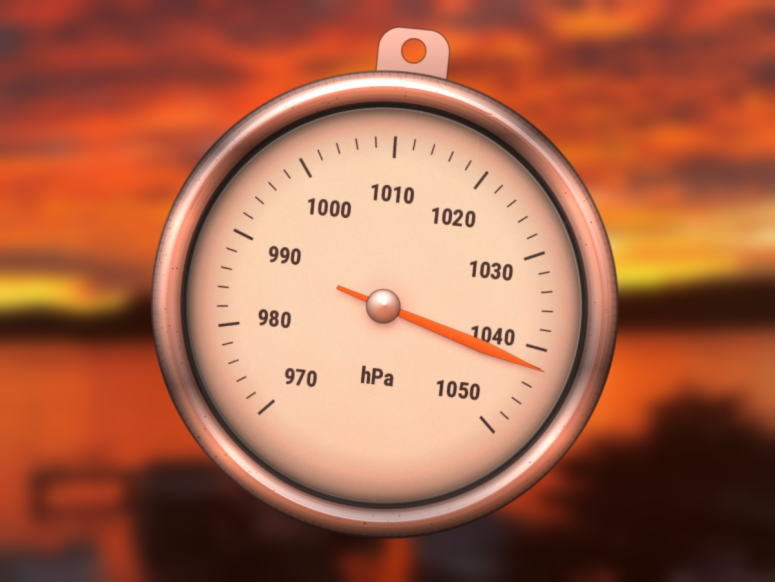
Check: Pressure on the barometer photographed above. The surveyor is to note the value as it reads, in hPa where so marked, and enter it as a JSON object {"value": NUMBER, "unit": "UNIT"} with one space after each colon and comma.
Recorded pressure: {"value": 1042, "unit": "hPa"}
